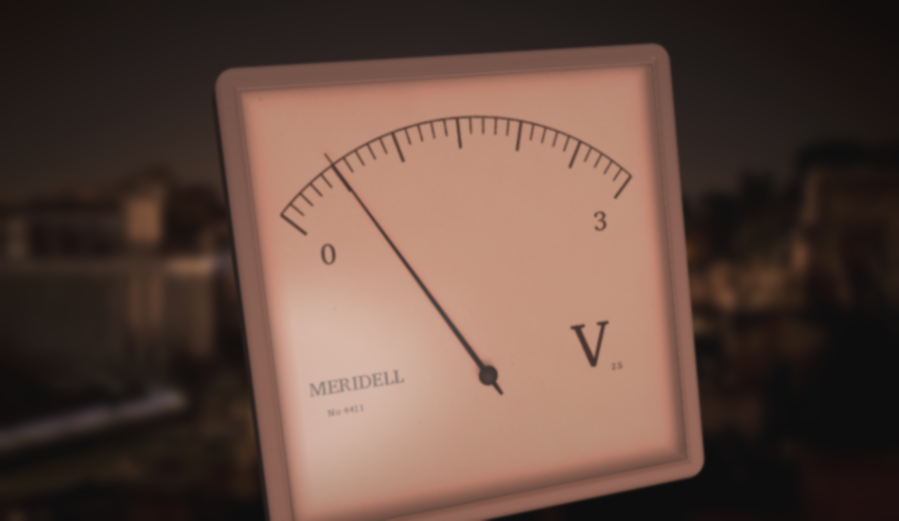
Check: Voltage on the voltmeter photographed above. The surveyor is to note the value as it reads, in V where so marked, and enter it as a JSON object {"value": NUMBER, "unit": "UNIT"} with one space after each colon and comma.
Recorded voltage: {"value": 0.5, "unit": "V"}
